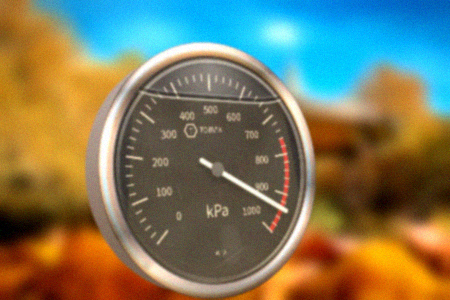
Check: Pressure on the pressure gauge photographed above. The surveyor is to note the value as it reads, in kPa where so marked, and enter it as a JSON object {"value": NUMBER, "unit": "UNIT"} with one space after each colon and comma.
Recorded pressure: {"value": 940, "unit": "kPa"}
